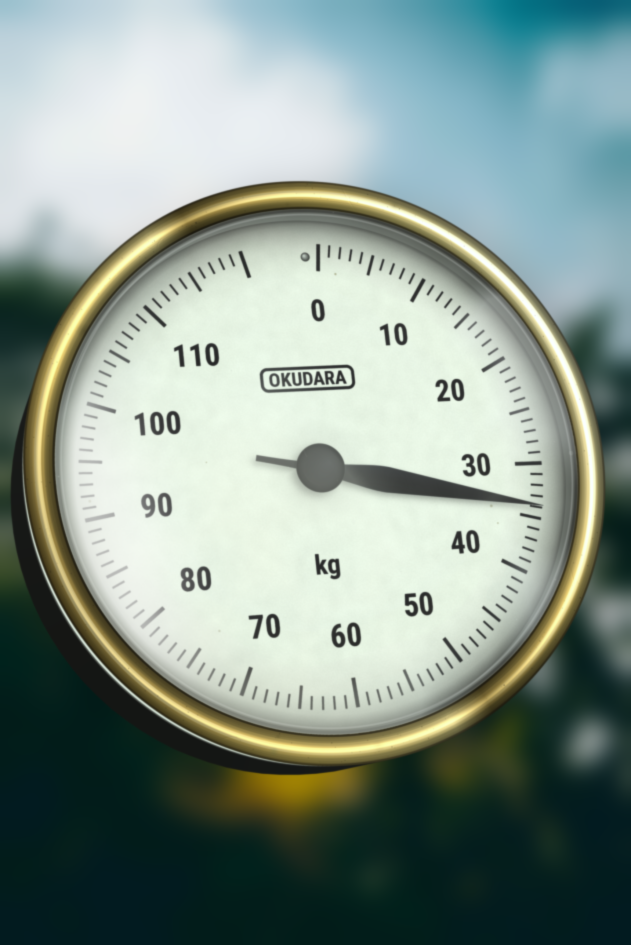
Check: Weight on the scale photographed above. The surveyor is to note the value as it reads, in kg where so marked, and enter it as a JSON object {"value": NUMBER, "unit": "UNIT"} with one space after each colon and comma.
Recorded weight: {"value": 34, "unit": "kg"}
